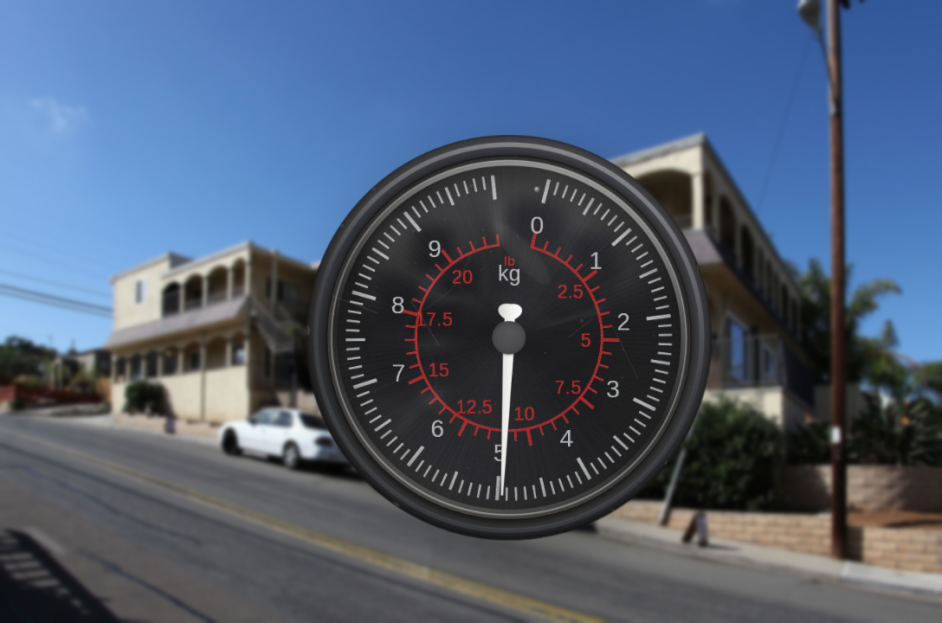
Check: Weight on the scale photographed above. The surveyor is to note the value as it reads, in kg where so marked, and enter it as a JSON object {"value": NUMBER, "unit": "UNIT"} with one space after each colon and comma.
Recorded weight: {"value": 4.95, "unit": "kg"}
